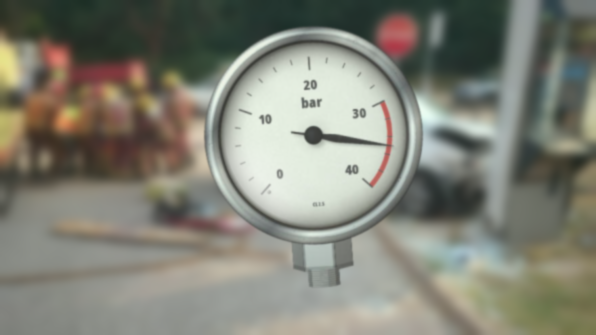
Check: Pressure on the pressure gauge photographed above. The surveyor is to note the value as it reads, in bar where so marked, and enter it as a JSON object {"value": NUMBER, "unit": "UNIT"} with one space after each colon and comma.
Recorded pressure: {"value": 35, "unit": "bar"}
